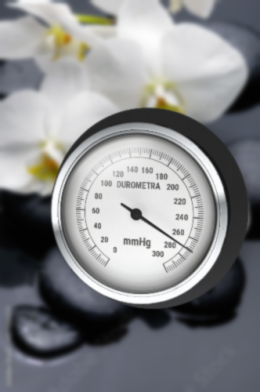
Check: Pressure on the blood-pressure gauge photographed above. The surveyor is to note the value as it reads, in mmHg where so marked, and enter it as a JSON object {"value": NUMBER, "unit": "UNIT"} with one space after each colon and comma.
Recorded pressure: {"value": 270, "unit": "mmHg"}
